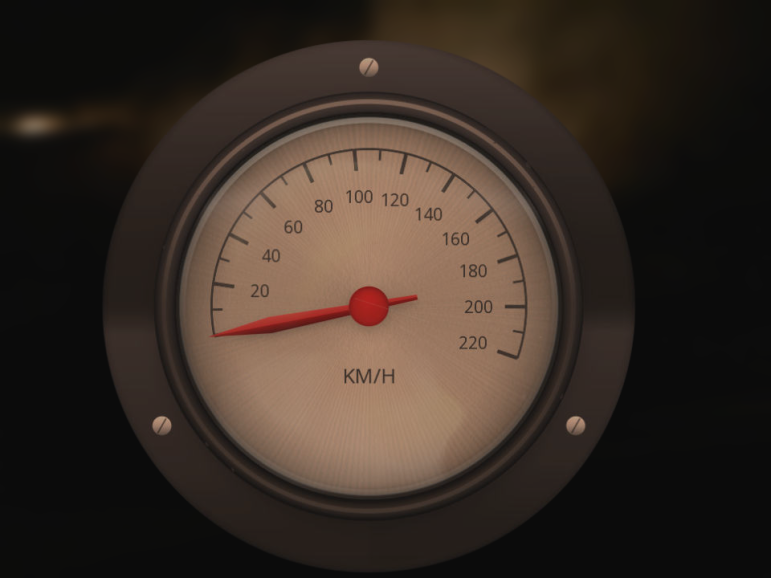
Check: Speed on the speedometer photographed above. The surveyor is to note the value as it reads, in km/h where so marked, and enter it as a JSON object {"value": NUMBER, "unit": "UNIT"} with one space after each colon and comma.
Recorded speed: {"value": 0, "unit": "km/h"}
